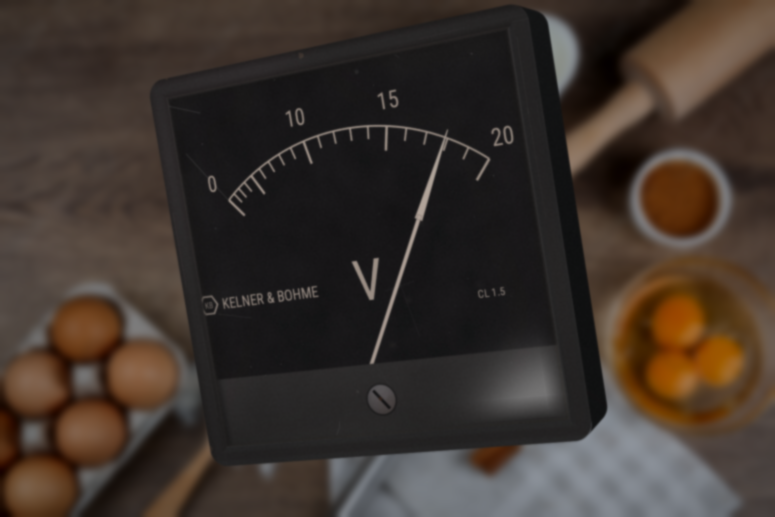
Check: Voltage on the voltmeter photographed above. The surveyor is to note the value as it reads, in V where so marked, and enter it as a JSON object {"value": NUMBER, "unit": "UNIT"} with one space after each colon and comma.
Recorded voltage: {"value": 18, "unit": "V"}
